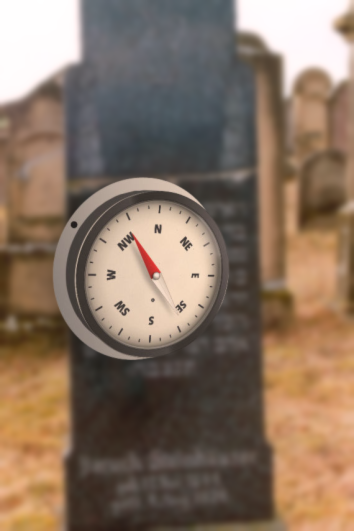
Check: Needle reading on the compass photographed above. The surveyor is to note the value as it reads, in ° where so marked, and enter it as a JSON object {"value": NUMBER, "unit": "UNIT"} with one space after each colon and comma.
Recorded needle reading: {"value": 325, "unit": "°"}
